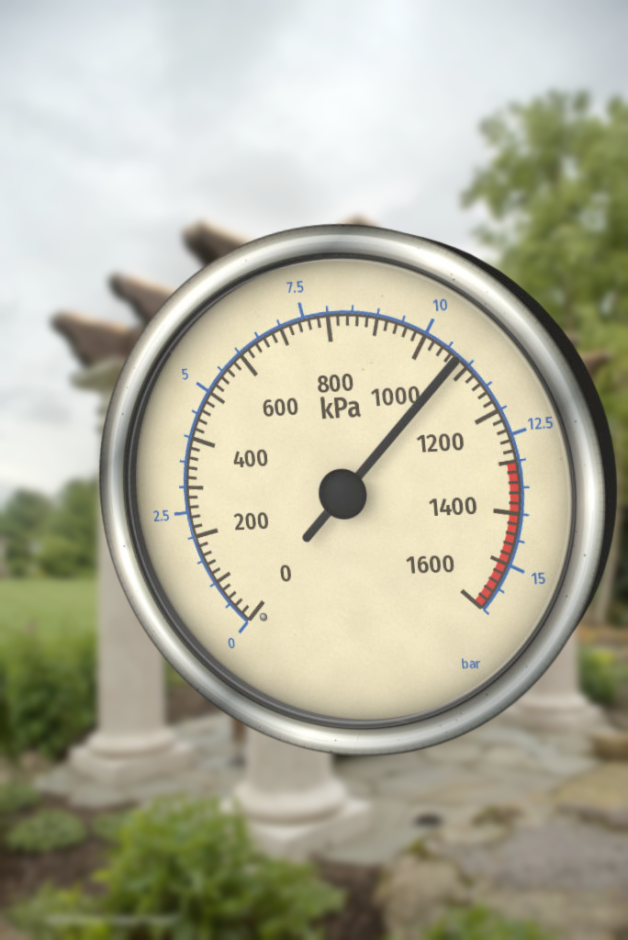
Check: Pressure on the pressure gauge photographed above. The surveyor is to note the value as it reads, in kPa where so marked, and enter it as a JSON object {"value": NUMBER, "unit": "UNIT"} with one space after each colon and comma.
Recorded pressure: {"value": 1080, "unit": "kPa"}
